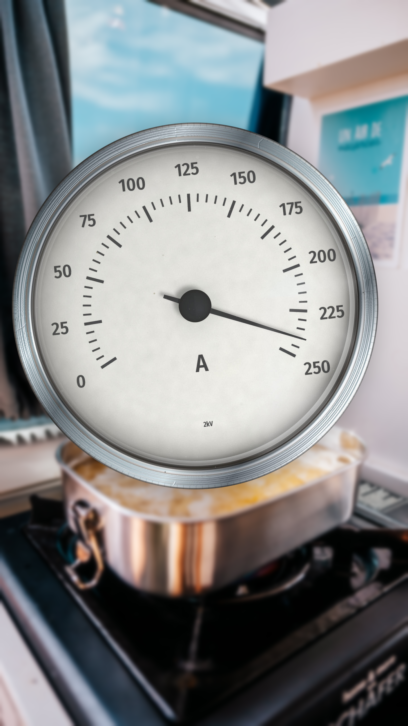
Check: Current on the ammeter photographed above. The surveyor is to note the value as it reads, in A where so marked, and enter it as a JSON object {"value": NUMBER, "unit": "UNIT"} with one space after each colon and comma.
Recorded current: {"value": 240, "unit": "A"}
